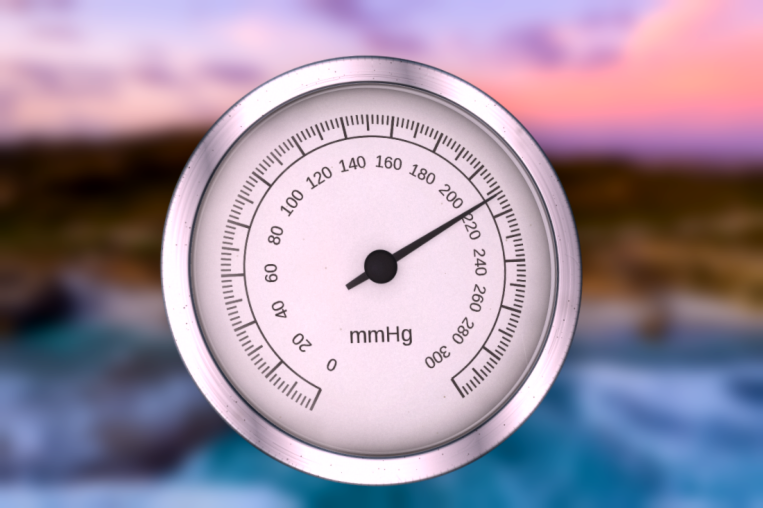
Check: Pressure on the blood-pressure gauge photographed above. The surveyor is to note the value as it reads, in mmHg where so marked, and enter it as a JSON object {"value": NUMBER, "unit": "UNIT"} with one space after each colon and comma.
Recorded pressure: {"value": 212, "unit": "mmHg"}
